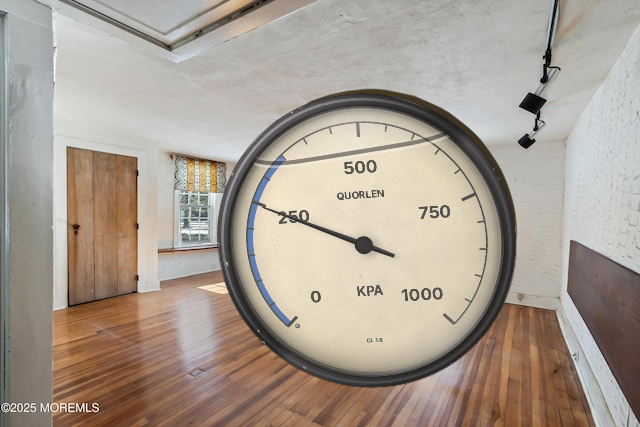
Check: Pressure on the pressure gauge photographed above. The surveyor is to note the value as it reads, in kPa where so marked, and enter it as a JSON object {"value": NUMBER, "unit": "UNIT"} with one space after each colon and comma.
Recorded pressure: {"value": 250, "unit": "kPa"}
